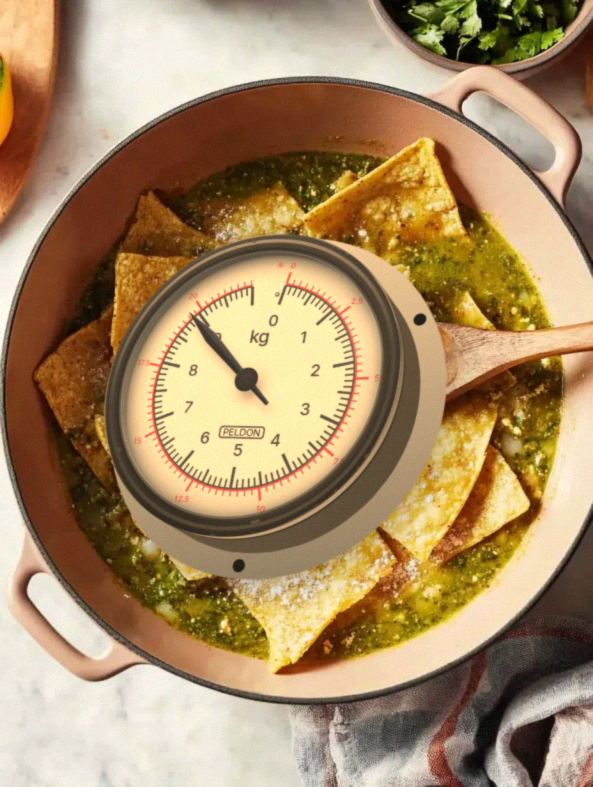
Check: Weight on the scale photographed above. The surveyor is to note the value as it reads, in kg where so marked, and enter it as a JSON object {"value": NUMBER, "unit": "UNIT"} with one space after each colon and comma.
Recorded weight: {"value": 8.9, "unit": "kg"}
